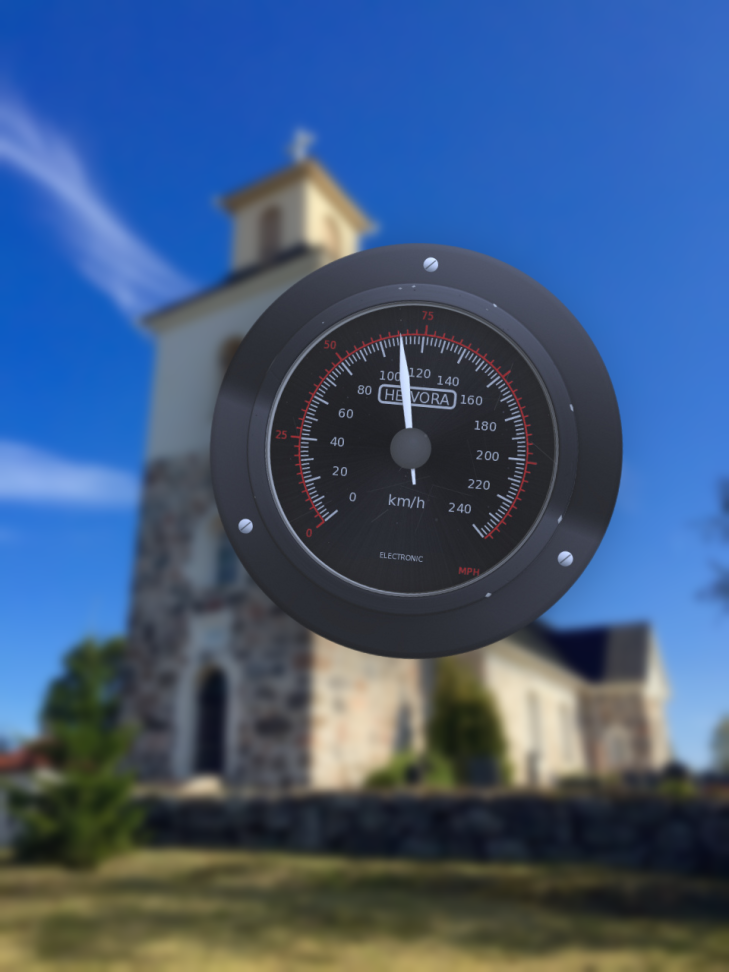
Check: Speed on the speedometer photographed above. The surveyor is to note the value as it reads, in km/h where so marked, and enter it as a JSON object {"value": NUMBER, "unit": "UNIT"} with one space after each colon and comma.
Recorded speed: {"value": 110, "unit": "km/h"}
